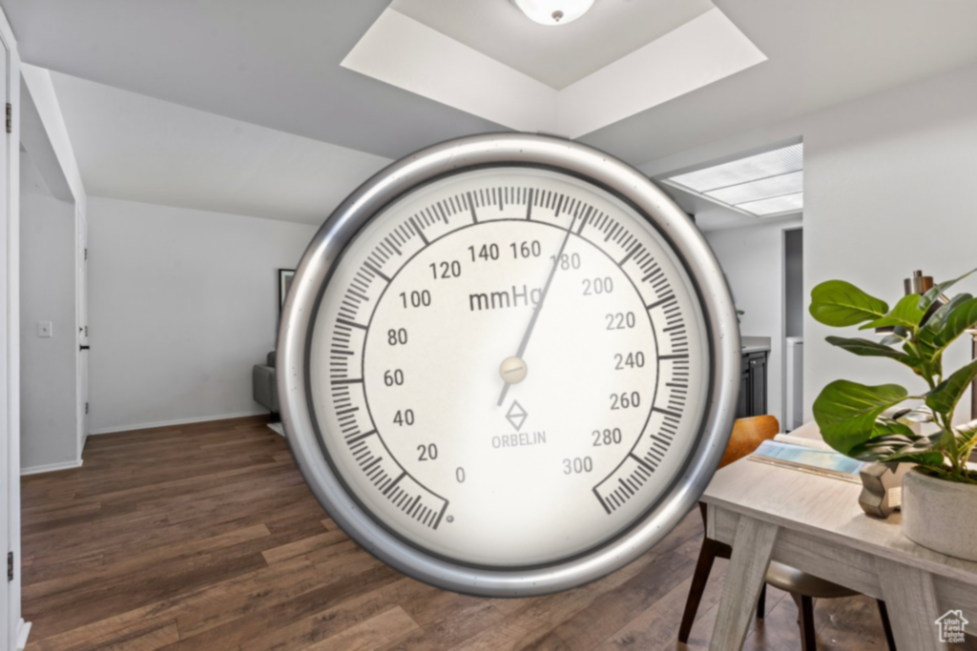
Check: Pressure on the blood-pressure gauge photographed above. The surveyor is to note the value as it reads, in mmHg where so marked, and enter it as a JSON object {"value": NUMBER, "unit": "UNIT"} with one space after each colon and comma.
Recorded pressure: {"value": 176, "unit": "mmHg"}
